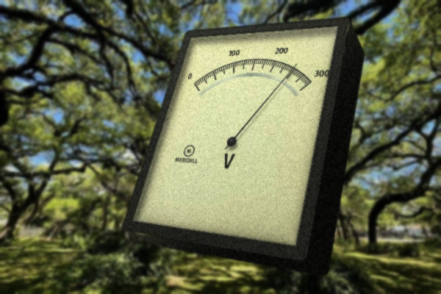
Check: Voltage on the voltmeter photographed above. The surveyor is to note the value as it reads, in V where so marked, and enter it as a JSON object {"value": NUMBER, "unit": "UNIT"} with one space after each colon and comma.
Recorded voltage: {"value": 250, "unit": "V"}
